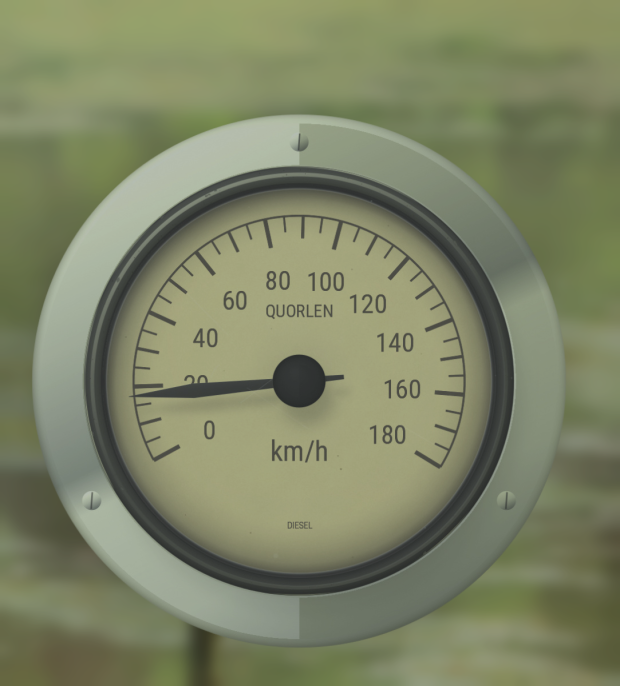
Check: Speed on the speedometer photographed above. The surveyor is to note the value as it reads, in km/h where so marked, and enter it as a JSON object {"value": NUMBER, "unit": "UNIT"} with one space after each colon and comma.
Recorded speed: {"value": 17.5, "unit": "km/h"}
